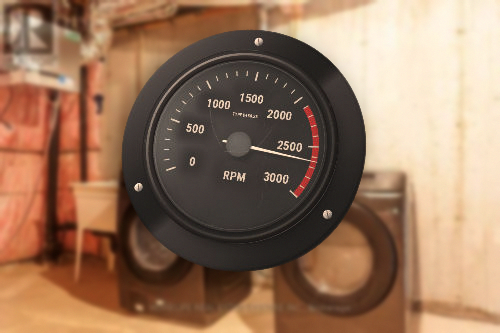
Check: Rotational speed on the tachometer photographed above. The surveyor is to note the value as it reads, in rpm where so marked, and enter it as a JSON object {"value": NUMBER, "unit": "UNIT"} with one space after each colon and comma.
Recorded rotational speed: {"value": 2650, "unit": "rpm"}
